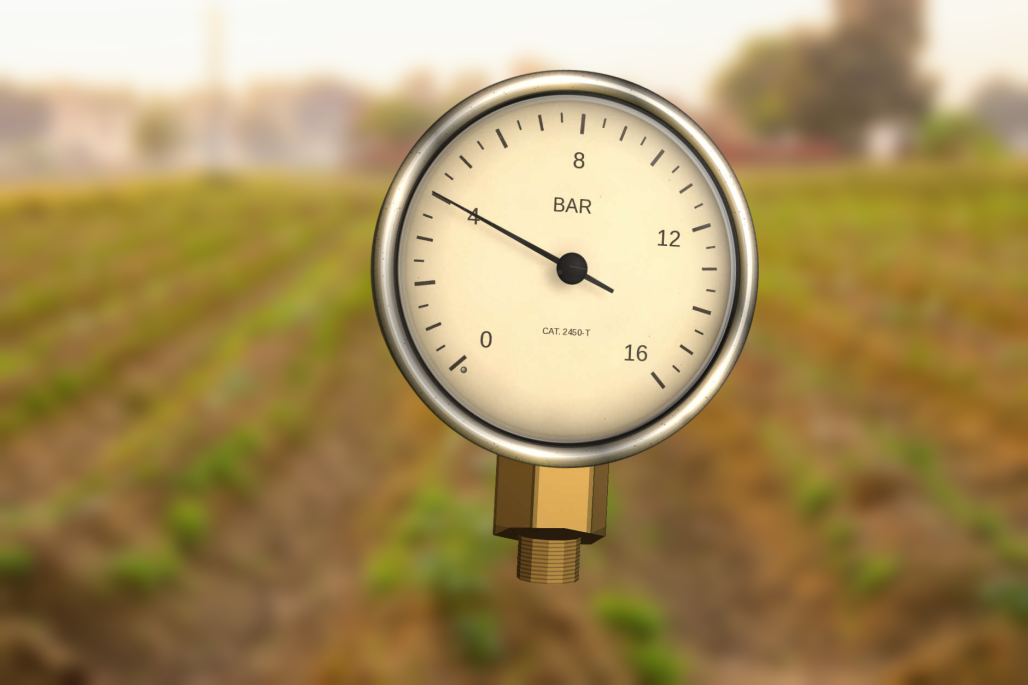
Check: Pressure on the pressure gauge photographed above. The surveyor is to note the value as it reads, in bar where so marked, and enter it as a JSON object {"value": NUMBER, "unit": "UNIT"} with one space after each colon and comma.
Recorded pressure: {"value": 4, "unit": "bar"}
